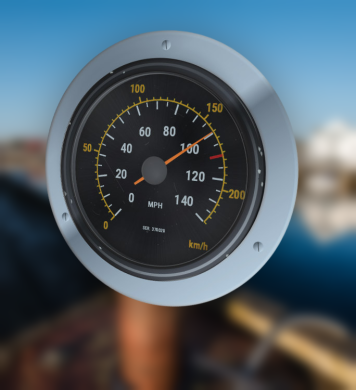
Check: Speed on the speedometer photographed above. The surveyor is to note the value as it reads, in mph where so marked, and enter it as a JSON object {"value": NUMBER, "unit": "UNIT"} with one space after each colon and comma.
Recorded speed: {"value": 100, "unit": "mph"}
